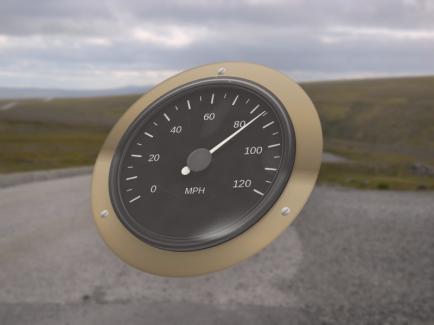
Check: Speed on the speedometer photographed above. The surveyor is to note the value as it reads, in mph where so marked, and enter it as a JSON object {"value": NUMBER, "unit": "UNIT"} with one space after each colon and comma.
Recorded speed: {"value": 85, "unit": "mph"}
